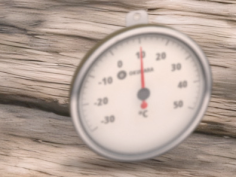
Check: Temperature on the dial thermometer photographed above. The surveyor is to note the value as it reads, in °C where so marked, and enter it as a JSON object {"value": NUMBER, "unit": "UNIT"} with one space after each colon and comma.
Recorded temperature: {"value": 10, "unit": "°C"}
